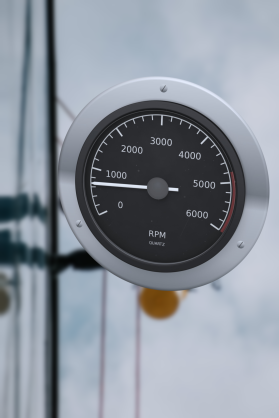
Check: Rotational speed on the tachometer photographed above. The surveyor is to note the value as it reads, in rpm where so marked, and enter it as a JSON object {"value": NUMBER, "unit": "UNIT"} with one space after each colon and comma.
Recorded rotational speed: {"value": 700, "unit": "rpm"}
